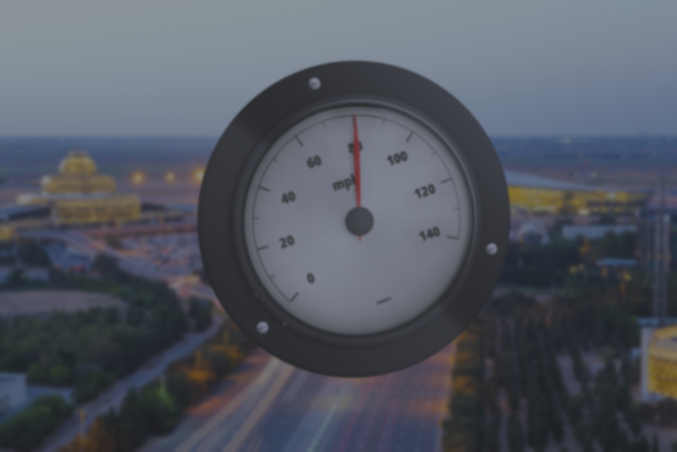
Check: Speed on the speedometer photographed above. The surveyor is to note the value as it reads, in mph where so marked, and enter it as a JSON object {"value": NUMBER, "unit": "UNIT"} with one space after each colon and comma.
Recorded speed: {"value": 80, "unit": "mph"}
